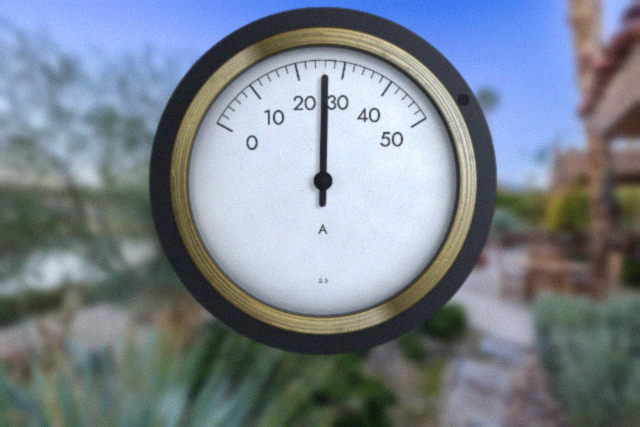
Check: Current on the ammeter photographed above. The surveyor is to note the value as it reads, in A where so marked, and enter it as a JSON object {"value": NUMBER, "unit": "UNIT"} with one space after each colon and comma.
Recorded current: {"value": 26, "unit": "A"}
